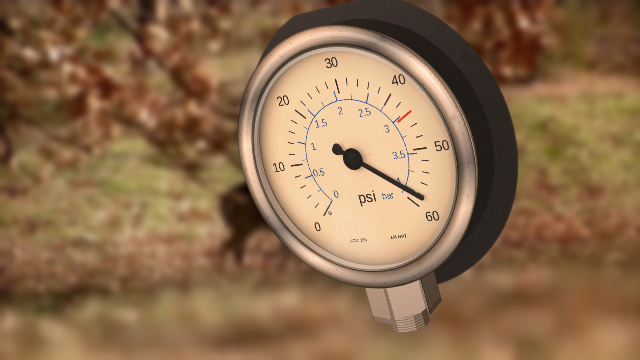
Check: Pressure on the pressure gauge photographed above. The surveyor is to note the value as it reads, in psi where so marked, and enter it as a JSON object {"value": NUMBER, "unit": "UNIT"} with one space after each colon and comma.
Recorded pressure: {"value": 58, "unit": "psi"}
